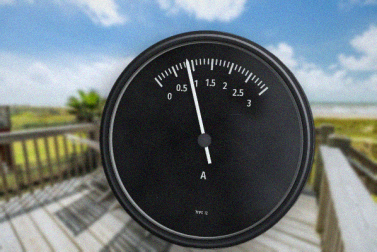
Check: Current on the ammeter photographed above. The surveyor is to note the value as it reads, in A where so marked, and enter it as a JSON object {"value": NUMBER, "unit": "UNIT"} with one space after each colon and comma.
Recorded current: {"value": 0.9, "unit": "A"}
